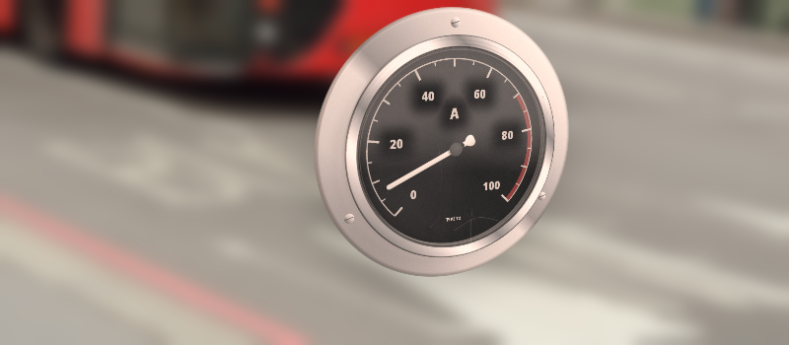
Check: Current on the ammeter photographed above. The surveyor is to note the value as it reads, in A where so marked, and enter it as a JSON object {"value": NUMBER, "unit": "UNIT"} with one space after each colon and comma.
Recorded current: {"value": 7.5, "unit": "A"}
